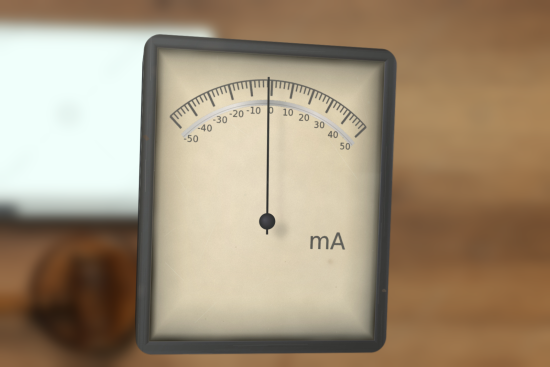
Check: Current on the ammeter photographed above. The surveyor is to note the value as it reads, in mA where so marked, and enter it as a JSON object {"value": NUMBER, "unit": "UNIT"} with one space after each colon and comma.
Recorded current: {"value": -2, "unit": "mA"}
